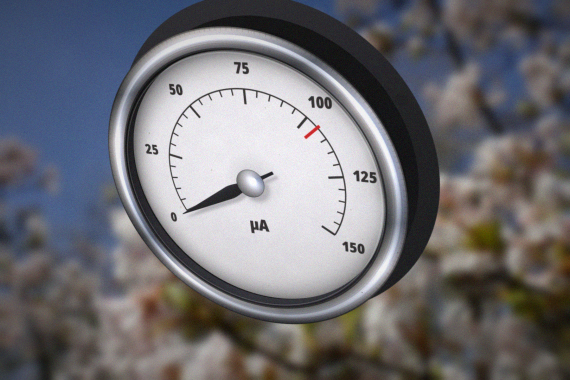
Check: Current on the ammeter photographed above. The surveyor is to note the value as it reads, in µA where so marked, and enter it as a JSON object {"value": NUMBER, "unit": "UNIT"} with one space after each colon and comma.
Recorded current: {"value": 0, "unit": "µA"}
